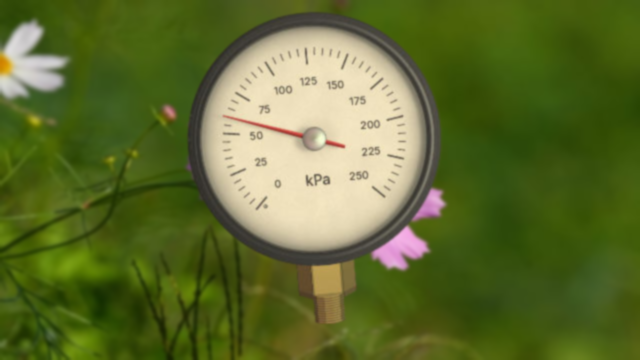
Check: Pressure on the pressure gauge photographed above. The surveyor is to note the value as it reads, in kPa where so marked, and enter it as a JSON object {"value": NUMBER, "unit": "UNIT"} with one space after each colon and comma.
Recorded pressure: {"value": 60, "unit": "kPa"}
